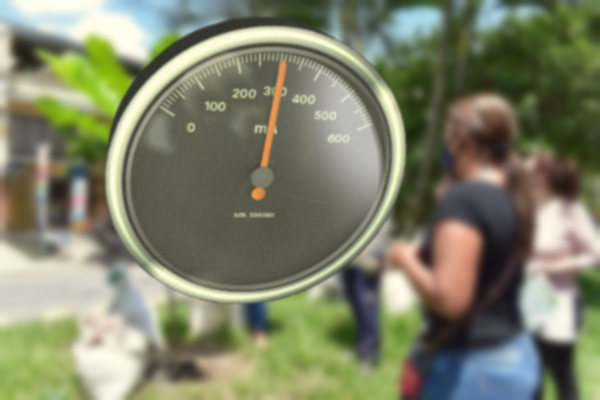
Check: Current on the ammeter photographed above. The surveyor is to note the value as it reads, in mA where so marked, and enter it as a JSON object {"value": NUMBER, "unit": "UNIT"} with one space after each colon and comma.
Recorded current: {"value": 300, "unit": "mA"}
